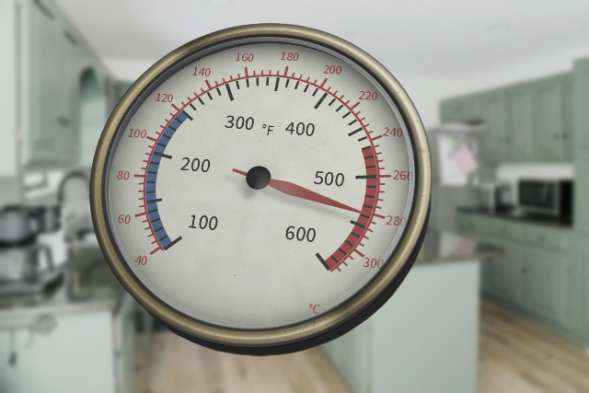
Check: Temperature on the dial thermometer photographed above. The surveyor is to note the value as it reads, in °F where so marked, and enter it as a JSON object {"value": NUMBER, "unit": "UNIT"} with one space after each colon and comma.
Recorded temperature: {"value": 540, "unit": "°F"}
